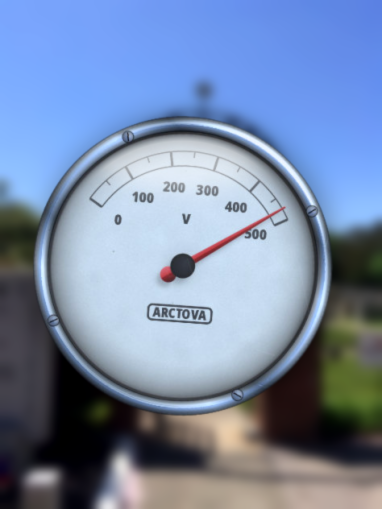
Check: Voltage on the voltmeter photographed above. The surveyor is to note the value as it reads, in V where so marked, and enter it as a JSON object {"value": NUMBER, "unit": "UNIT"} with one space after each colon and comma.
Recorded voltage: {"value": 475, "unit": "V"}
